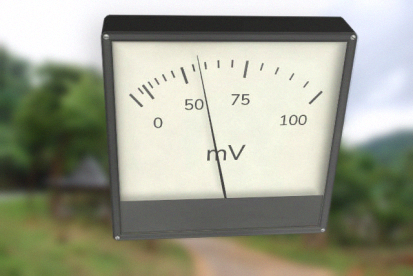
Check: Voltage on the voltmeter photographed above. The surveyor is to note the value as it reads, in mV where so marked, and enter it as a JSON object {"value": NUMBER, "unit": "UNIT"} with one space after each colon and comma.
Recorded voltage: {"value": 57.5, "unit": "mV"}
